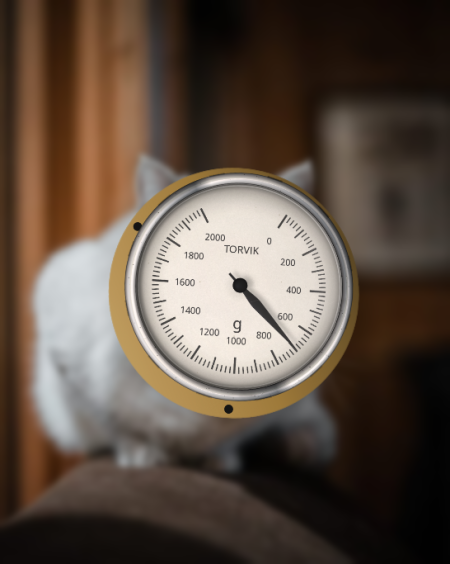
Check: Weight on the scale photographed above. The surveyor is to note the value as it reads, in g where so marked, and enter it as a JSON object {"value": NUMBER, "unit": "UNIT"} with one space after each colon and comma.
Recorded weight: {"value": 700, "unit": "g"}
